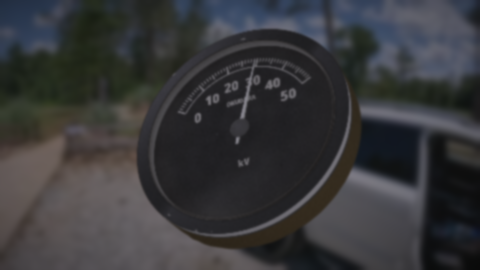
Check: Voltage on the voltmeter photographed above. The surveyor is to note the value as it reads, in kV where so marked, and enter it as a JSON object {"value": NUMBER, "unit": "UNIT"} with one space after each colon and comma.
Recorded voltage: {"value": 30, "unit": "kV"}
